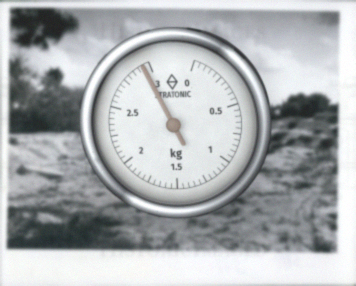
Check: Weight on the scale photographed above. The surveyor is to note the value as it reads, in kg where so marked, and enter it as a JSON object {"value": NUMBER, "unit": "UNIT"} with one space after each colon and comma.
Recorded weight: {"value": 2.95, "unit": "kg"}
